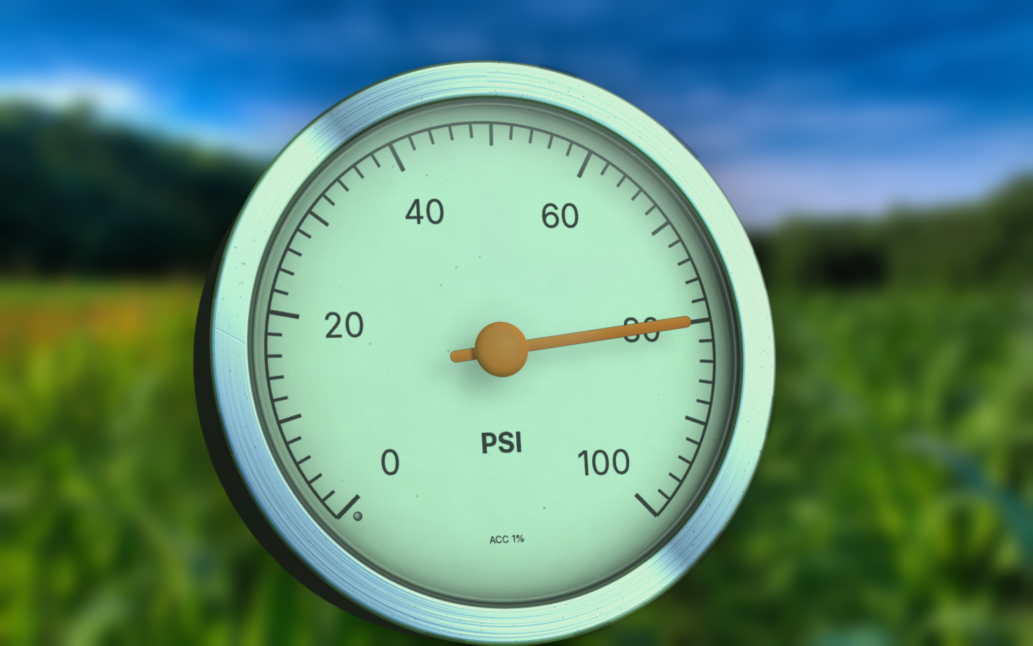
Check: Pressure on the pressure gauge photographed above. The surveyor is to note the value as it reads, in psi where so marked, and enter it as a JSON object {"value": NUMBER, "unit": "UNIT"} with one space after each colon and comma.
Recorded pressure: {"value": 80, "unit": "psi"}
